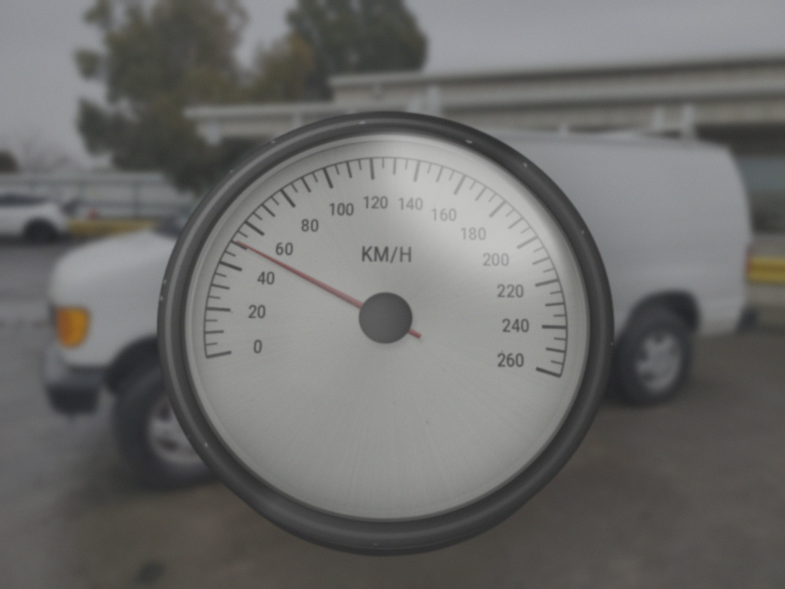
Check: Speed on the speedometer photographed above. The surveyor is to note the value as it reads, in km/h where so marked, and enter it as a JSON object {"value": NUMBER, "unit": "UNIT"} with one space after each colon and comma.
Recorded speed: {"value": 50, "unit": "km/h"}
